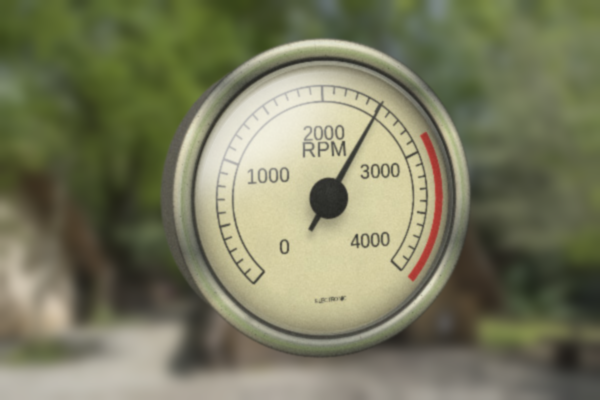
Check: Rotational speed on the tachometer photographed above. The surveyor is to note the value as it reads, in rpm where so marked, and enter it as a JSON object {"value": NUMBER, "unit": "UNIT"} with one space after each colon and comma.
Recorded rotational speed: {"value": 2500, "unit": "rpm"}
